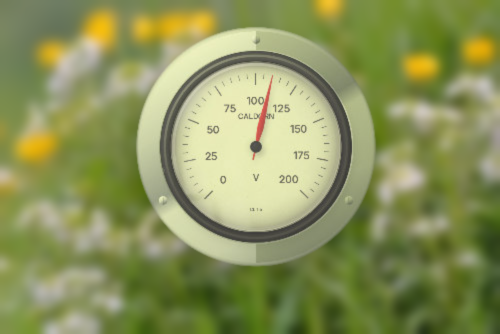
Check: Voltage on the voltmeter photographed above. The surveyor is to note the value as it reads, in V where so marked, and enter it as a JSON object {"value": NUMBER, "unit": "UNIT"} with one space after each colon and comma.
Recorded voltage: {"value": 110, "unit": "V"}
